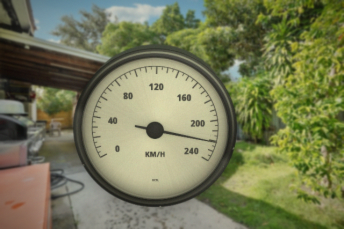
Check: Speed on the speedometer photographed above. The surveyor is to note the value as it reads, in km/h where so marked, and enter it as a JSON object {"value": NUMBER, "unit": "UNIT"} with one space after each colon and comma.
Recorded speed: {"value": 220, "unit": "km/h"}
